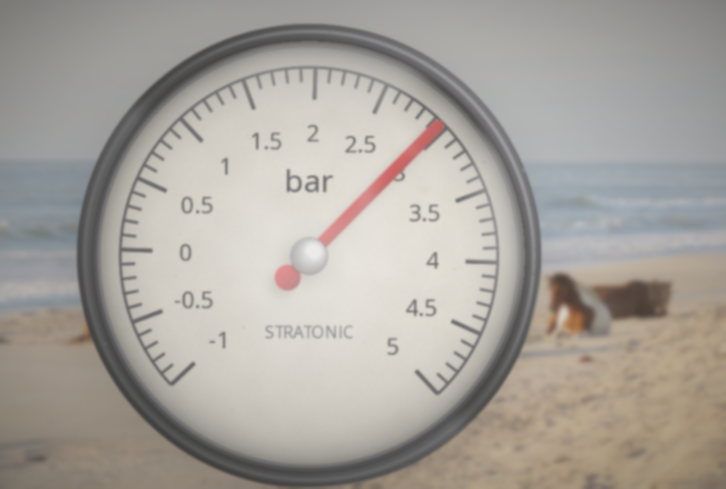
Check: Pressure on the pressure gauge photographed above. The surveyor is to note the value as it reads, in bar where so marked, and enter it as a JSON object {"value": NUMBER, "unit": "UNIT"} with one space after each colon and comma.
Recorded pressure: {"value": 2.95, "unit": "bar"}
